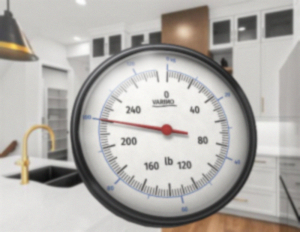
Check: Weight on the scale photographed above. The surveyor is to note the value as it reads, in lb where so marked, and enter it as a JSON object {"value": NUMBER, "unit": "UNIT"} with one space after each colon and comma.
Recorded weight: {"value": 220, "unit": "lb"}
